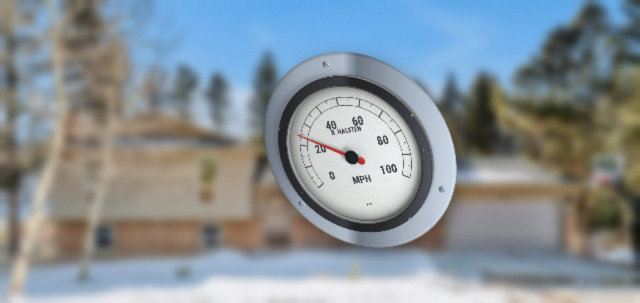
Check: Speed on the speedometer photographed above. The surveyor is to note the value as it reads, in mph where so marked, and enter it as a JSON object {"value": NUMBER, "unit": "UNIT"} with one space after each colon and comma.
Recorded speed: {"value": 25, "unit": "mph"}
